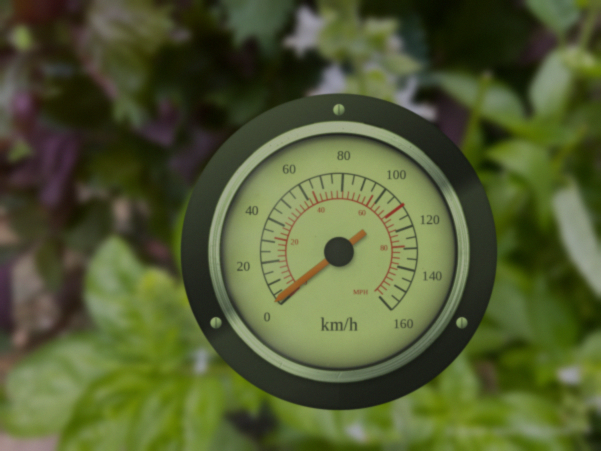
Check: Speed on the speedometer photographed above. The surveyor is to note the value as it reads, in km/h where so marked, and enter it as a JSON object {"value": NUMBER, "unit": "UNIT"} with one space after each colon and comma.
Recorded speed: {"value": 2.5, "unit": "km/h"}
